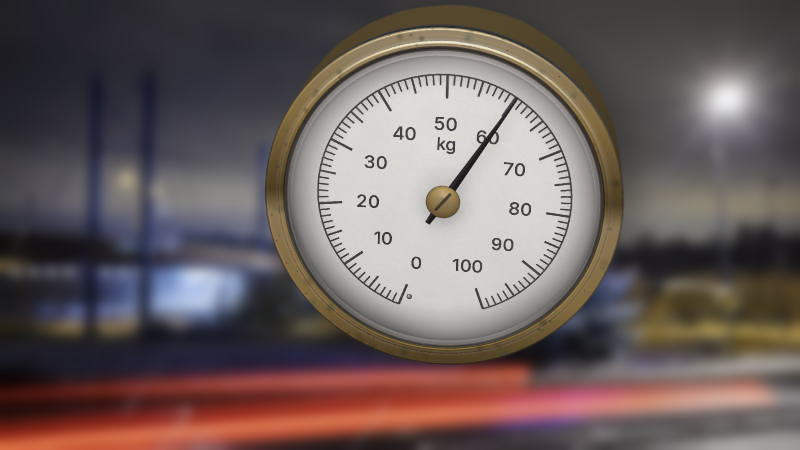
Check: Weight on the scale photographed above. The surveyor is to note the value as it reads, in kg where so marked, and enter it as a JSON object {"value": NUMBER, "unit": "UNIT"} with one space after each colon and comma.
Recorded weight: {"value": 60, "unit": "kg"}
